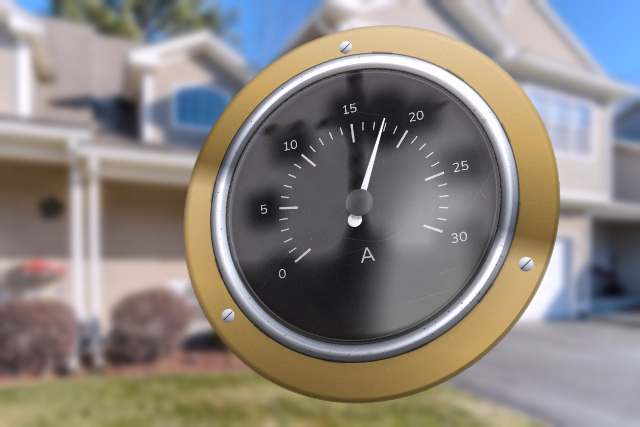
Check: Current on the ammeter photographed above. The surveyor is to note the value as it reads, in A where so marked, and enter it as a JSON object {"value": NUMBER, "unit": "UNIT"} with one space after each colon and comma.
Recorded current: {"value": 18, "unit": "A"}
